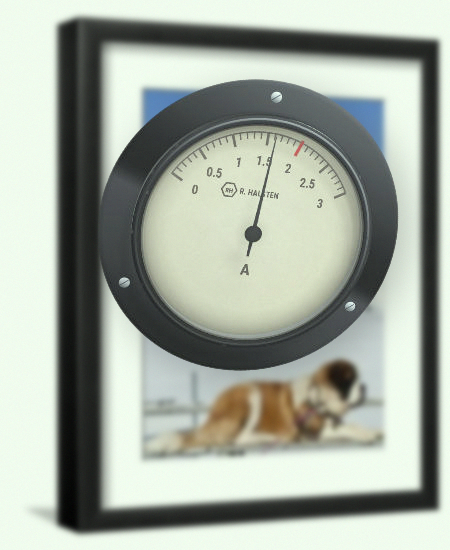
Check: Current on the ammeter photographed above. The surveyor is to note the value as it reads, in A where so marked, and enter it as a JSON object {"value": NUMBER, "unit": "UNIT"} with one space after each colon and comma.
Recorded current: {"value": 1.6, "unit": "A"}
